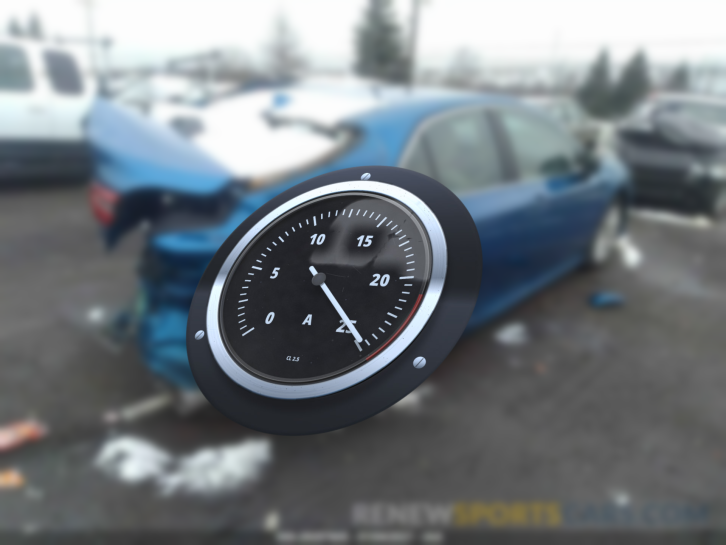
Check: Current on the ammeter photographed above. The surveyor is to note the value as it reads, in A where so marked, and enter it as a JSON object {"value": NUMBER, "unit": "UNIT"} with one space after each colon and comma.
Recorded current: {"value": 24.75, "unit": "A"}
